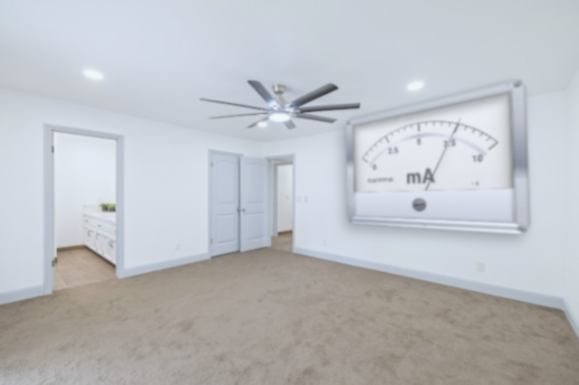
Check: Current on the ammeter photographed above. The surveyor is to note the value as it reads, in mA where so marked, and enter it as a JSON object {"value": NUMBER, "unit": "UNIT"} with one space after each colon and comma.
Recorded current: {"value": 7.5, "unit": "mA"}
